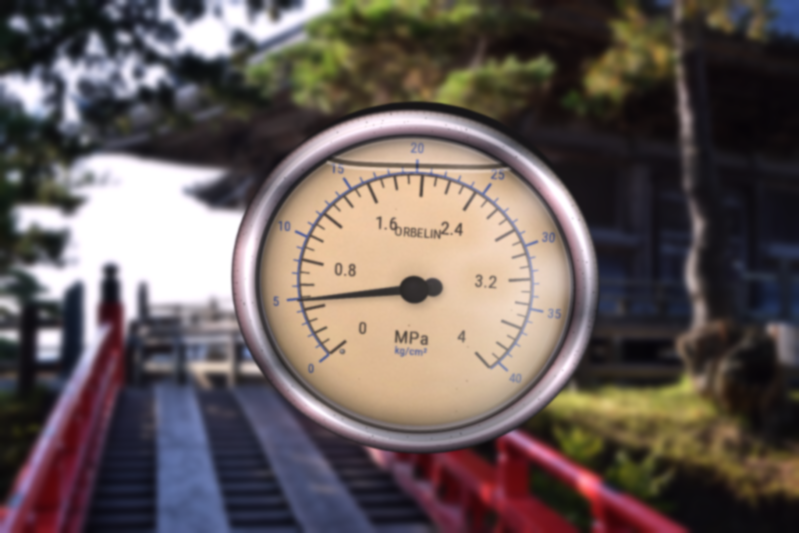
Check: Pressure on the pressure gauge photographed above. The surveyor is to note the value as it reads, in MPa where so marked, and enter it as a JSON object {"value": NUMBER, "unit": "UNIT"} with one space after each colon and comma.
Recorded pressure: {"value": 0.5, "unit": "MPa"}
